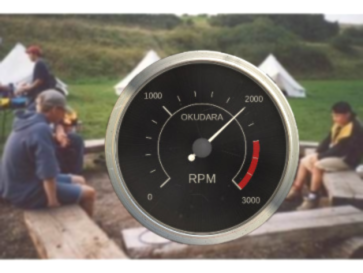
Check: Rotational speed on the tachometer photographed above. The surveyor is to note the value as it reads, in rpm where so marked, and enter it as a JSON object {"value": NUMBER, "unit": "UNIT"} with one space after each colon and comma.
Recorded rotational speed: {"value": 2000, "unit": "rpm"}
